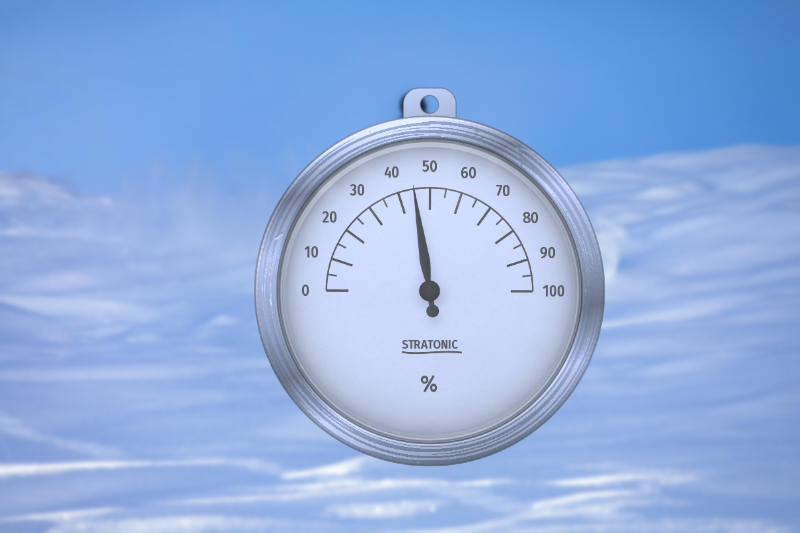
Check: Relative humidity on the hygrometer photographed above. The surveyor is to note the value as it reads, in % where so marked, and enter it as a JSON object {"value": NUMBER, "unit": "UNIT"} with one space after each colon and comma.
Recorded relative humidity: {"value": 45, "unit": "%"}
